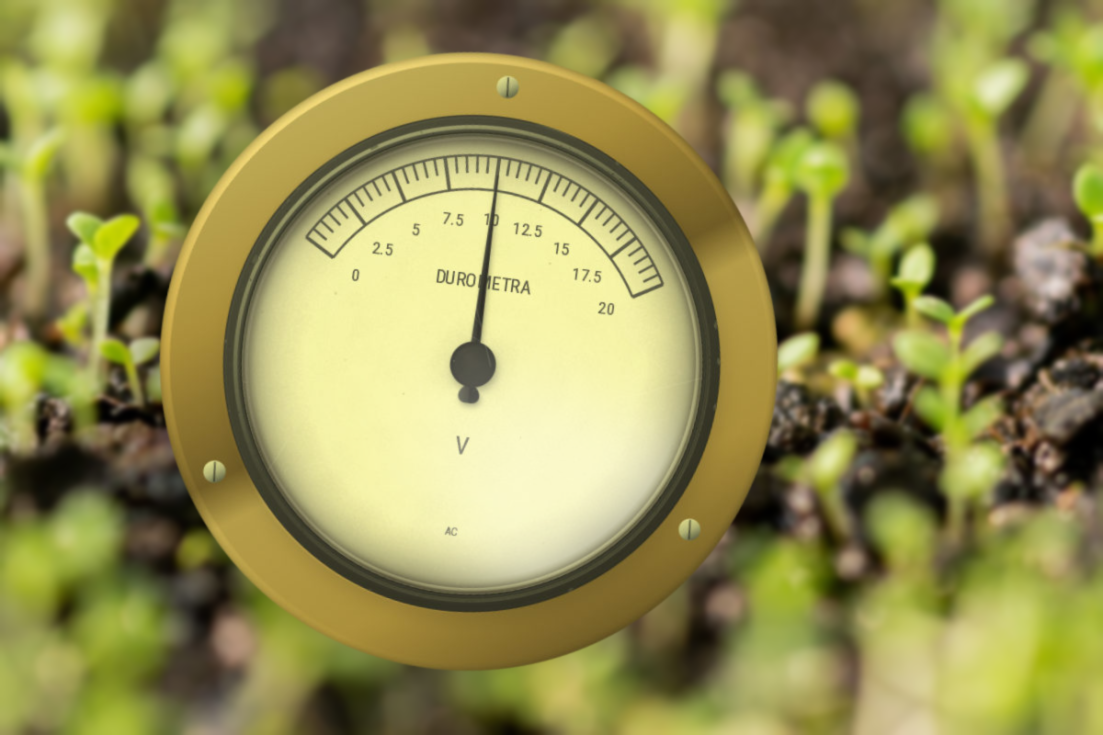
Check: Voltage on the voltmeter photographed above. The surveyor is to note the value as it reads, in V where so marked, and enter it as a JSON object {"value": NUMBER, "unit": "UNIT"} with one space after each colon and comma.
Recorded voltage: {"value": 10, "unit": "V"}
